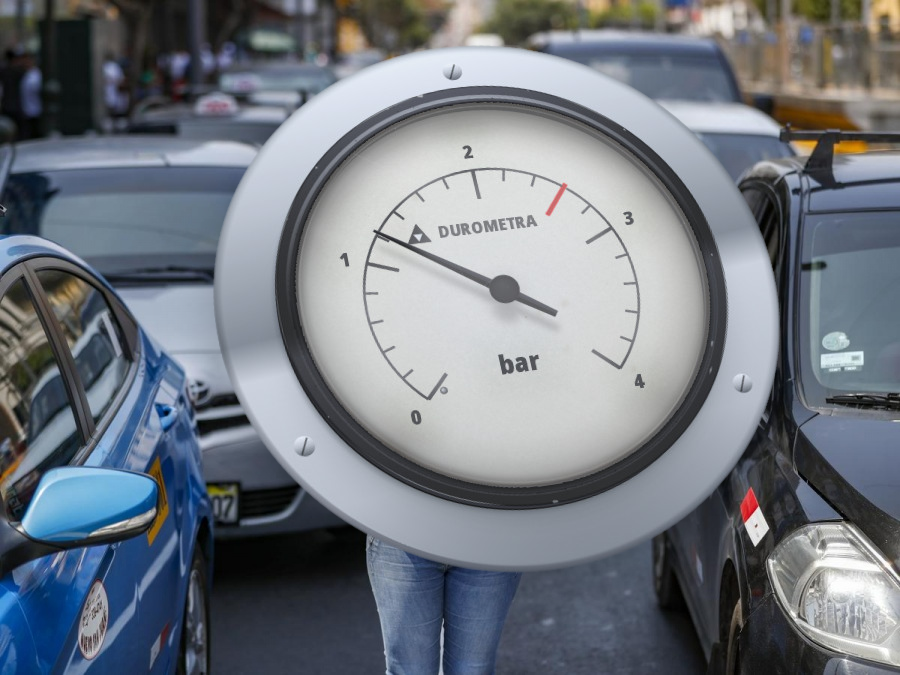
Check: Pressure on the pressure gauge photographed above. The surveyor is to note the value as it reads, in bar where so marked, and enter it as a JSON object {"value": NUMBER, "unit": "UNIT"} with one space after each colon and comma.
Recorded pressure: {"value": 1.2, "unit": "bar"}
